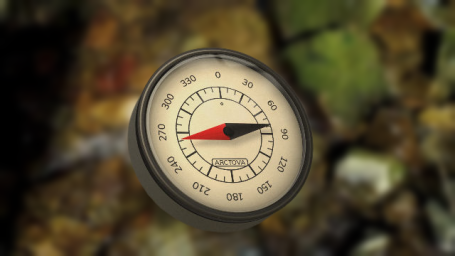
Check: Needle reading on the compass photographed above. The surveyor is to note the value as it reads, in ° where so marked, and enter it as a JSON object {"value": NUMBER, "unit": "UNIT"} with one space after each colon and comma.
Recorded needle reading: {"value": 260, "unit": "°"}
